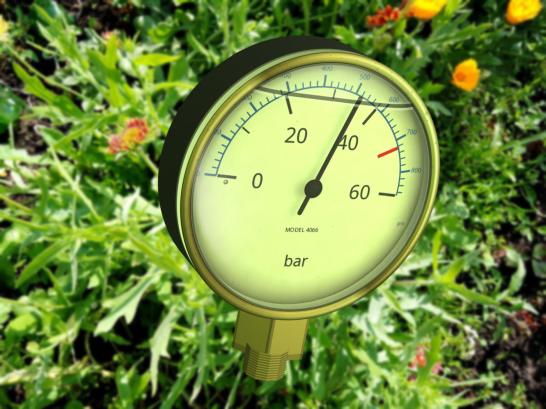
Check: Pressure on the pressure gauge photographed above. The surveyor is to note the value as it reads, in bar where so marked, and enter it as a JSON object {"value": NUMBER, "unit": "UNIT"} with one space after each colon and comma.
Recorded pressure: {"value": 35, "unit": "bar"}
